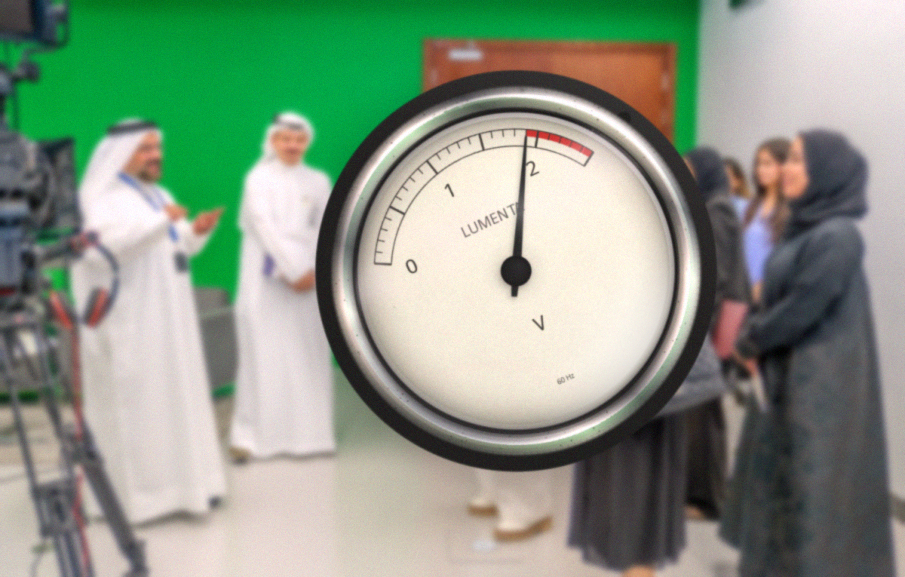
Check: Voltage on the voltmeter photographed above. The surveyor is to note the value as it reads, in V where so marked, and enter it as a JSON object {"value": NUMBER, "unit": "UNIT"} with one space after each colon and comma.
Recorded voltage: {"value": 1.9, "unit": "V"}
